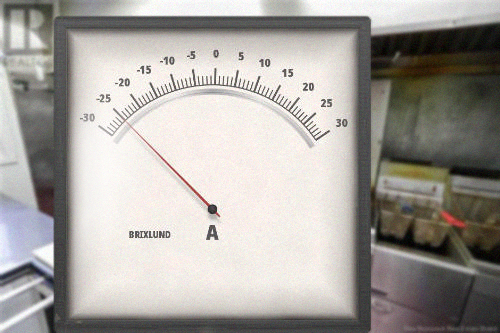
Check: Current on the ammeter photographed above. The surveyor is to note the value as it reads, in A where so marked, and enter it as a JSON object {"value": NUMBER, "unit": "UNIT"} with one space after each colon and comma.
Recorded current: {"value": -25, "unit": "A"}
